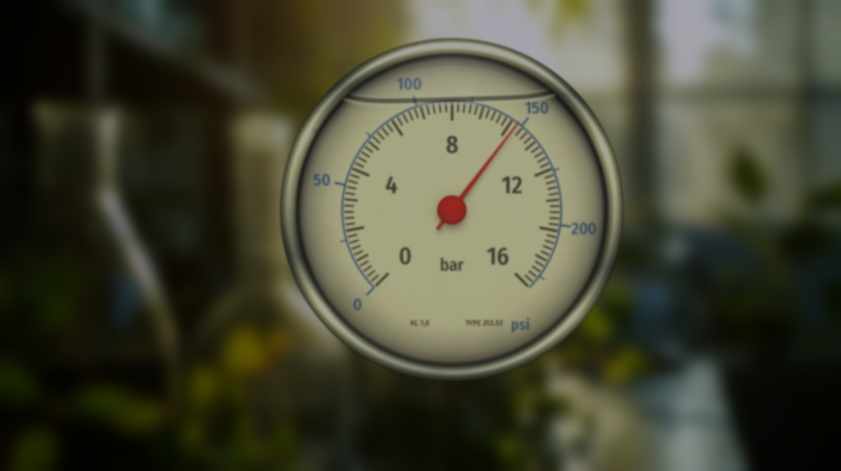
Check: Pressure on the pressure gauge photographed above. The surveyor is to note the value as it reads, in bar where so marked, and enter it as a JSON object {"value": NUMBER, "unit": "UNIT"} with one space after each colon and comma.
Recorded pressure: {"value": 10.2, "unit": "bar"}
